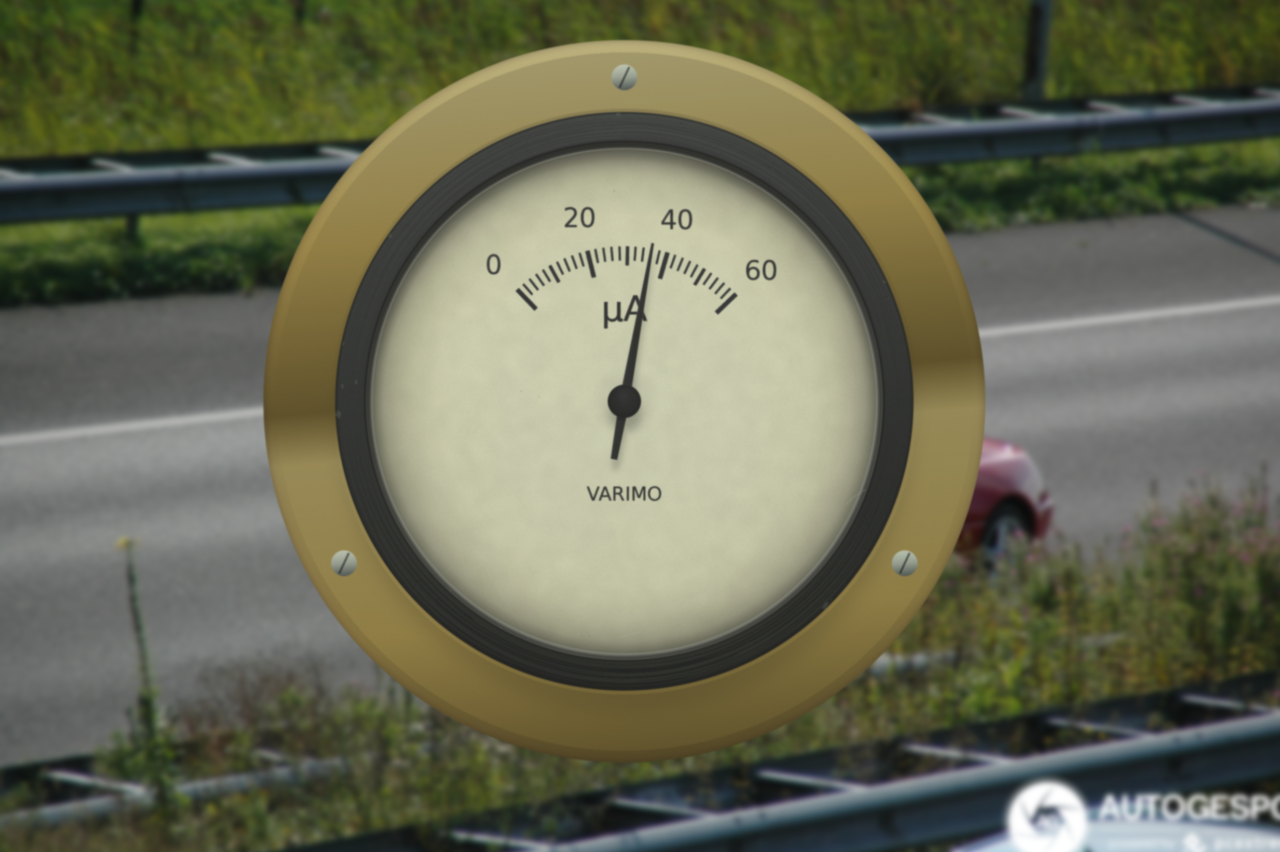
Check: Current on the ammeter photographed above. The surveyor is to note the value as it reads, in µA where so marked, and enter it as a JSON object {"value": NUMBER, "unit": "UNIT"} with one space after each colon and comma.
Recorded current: {"value": 36, "unit": "µA"}
